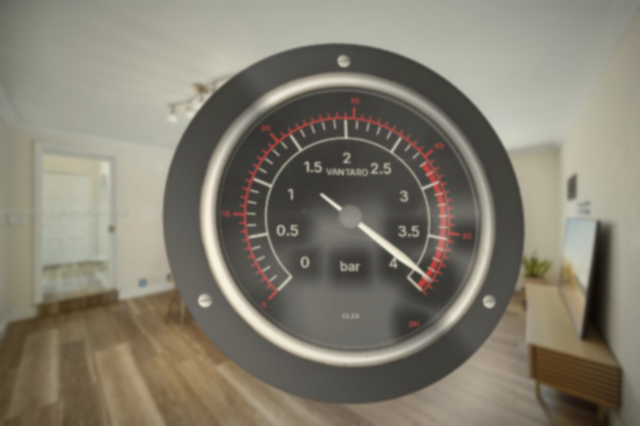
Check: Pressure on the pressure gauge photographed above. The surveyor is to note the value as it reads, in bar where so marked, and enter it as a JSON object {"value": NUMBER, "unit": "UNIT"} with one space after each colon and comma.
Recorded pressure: {"value": 3.9, "unit": "bar"}
